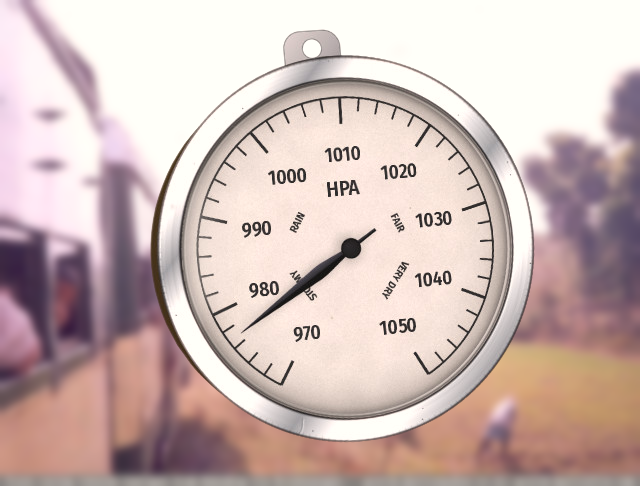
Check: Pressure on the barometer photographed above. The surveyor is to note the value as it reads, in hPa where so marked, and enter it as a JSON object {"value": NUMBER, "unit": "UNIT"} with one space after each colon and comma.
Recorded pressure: {"value": 977, "unit": "hPa"}
